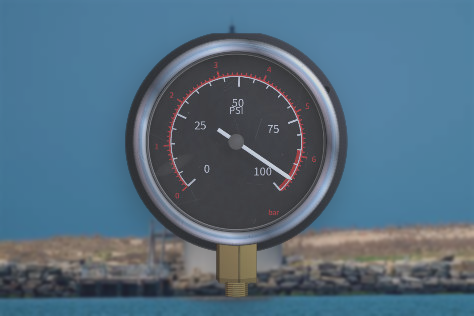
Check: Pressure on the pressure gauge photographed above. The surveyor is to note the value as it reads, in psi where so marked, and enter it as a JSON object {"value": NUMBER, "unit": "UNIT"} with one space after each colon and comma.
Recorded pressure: {"value": 95, "unit": "psi"}
